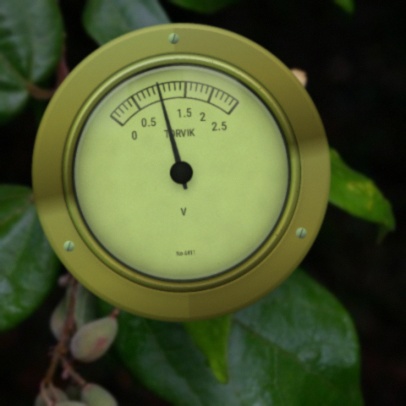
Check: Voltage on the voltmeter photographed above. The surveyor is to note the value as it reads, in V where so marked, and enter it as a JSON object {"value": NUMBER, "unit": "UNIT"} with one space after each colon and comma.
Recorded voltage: {"value": 1, "unit": "V"}
